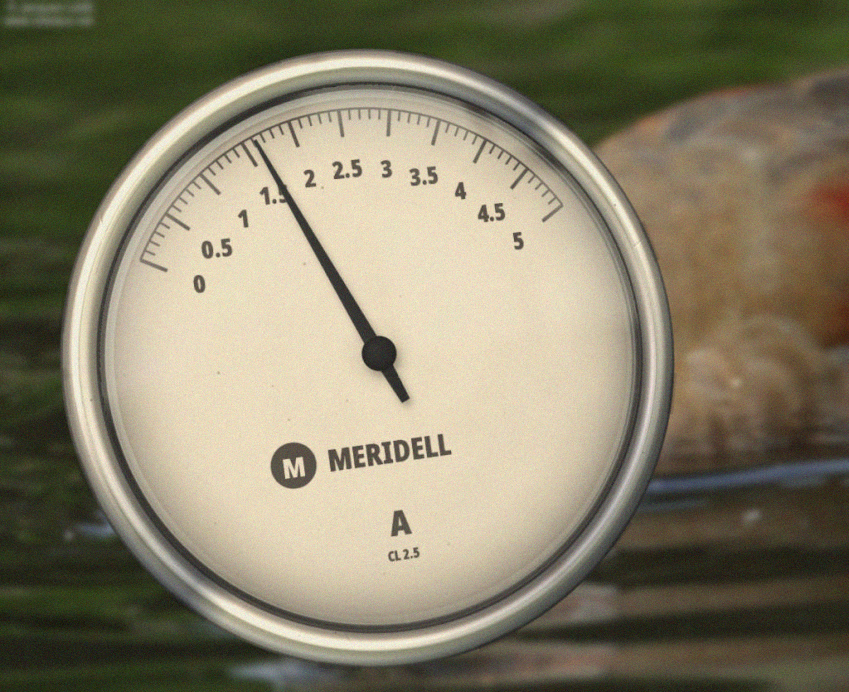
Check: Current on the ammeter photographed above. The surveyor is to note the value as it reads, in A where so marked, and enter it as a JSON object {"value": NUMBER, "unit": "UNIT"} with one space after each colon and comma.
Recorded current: {"value": 1.6, "unit": "A"}
